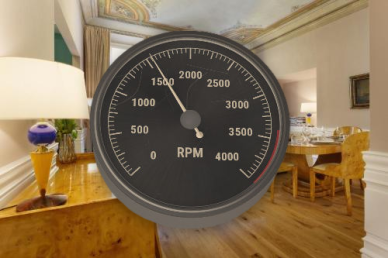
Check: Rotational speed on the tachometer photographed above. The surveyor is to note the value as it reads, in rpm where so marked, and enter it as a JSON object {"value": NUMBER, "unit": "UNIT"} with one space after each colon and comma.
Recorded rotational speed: {"value": 1550, "unit": "rpm"}
